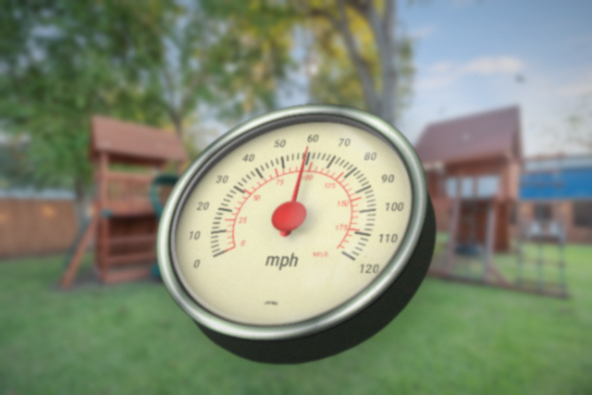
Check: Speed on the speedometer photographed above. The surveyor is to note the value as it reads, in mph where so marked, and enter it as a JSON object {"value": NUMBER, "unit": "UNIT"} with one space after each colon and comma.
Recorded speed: {"value": 60, "unit": "mph"}
